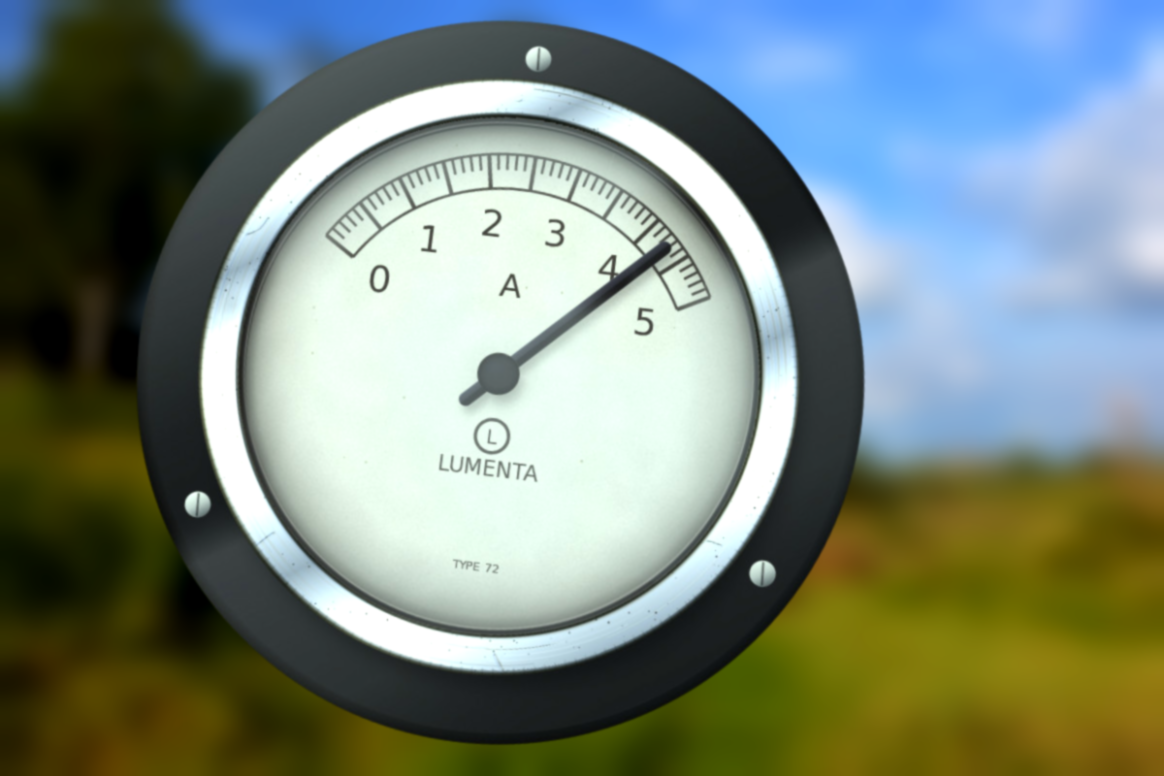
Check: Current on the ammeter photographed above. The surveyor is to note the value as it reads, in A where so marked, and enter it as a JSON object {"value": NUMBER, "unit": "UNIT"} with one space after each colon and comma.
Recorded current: {"value": 4.3, "unit": "A"}
